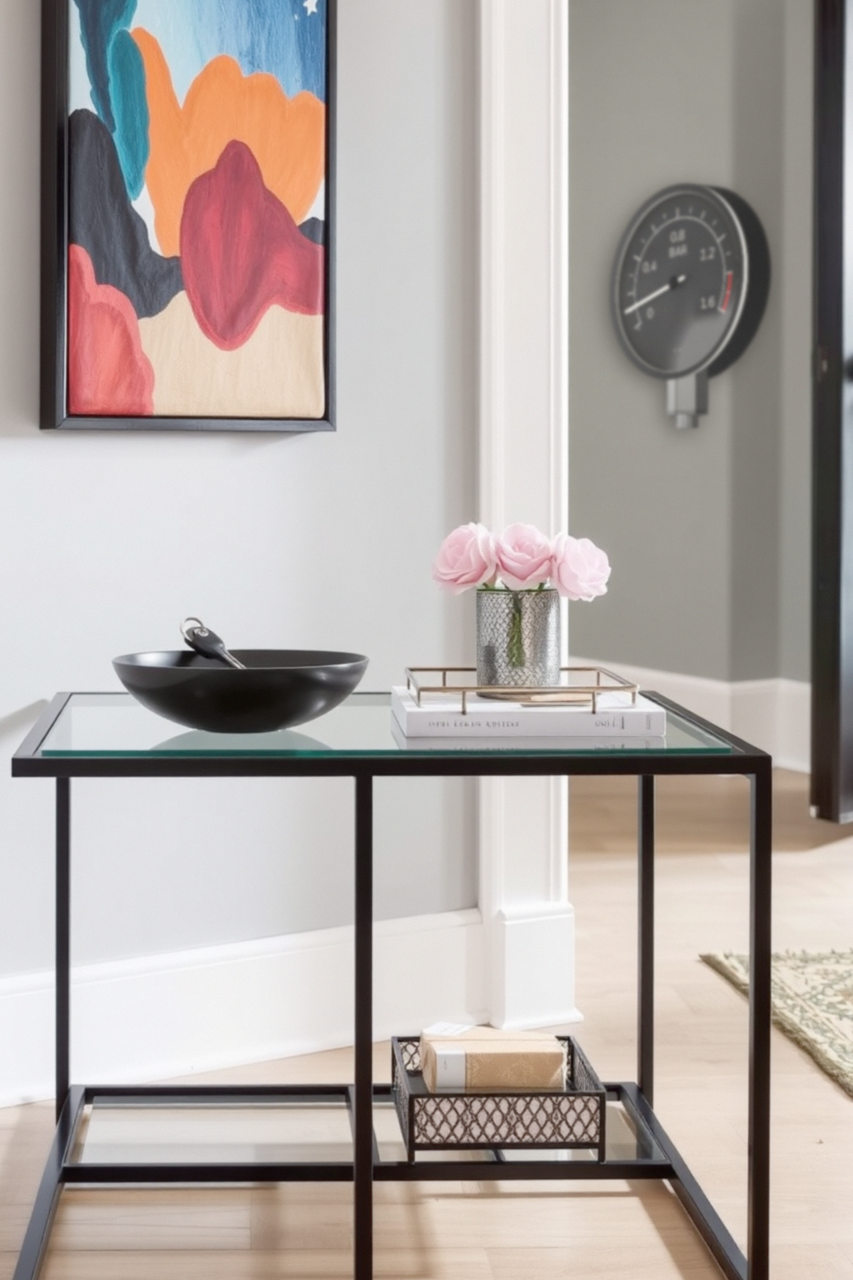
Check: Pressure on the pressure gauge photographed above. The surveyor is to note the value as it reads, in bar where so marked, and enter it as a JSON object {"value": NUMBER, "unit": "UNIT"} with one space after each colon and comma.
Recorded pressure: {"value": 0.1, "unit": "bar"}
